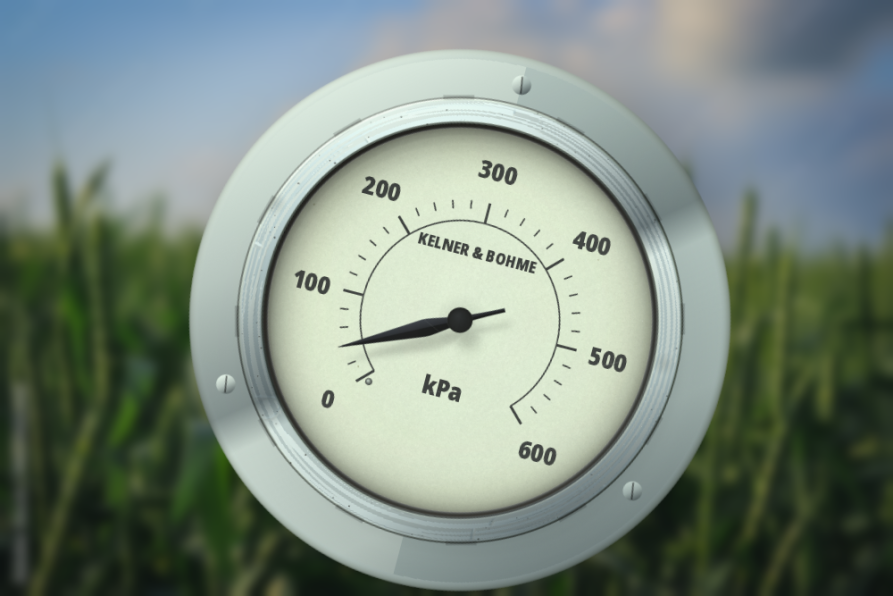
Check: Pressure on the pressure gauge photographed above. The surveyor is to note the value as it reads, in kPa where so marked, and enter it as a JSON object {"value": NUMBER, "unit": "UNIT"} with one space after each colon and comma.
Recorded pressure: {"value": 40, "unit": "kPa"}
